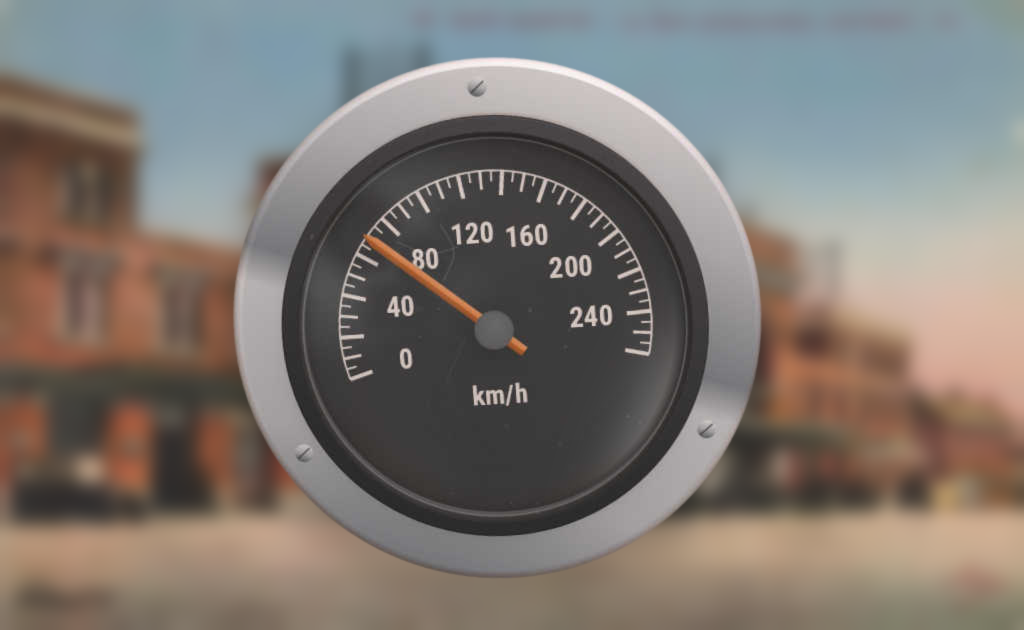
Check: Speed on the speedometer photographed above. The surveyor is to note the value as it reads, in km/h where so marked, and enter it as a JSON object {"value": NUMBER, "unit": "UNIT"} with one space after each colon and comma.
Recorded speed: {"value": 70, "unit": "km/h"}
